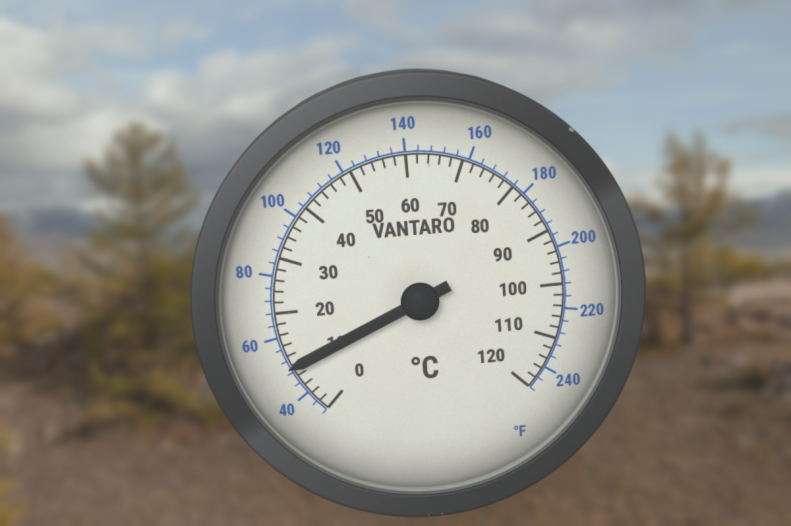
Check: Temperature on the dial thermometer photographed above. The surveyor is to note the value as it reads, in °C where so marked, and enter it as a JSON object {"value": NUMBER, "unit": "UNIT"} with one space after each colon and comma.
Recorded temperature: {"value": 10, "unit": "°C"}
